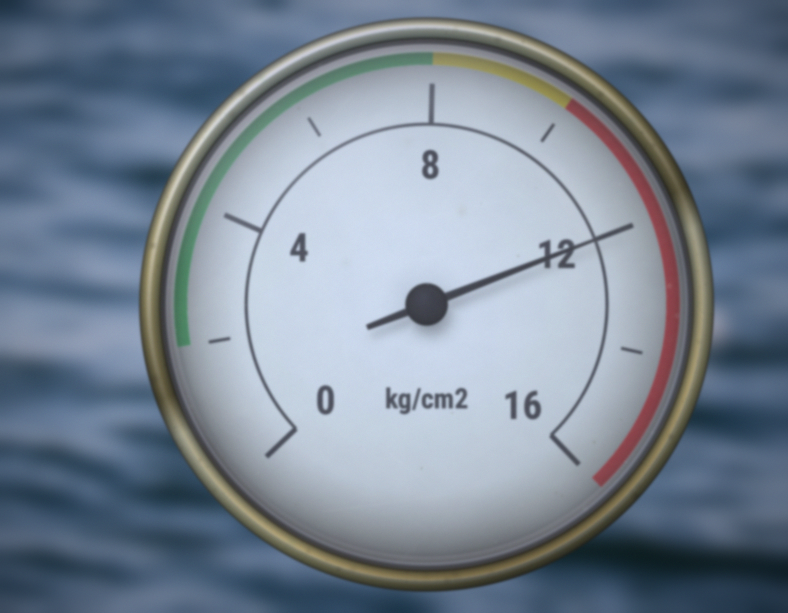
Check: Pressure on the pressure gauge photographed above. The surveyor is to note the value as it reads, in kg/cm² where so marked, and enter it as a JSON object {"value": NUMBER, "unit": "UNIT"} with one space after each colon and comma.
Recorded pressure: {"value": 12, "unit": "kg/cm²"}
